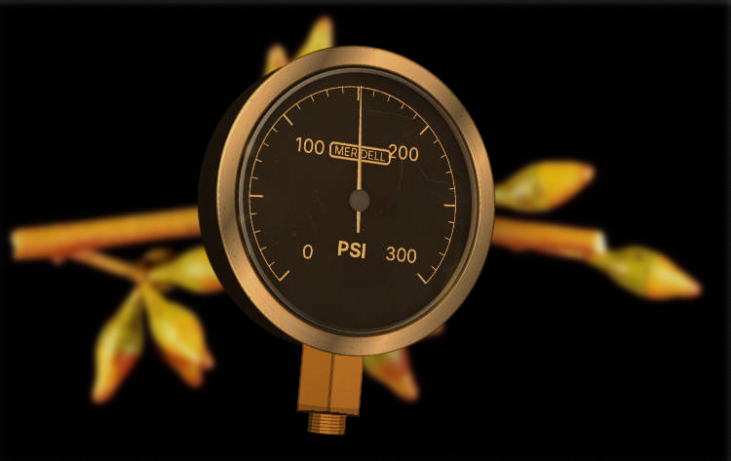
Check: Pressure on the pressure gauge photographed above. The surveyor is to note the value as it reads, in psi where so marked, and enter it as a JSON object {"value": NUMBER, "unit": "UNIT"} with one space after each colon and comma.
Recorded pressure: {"value": 150, "unit": "psi"}
